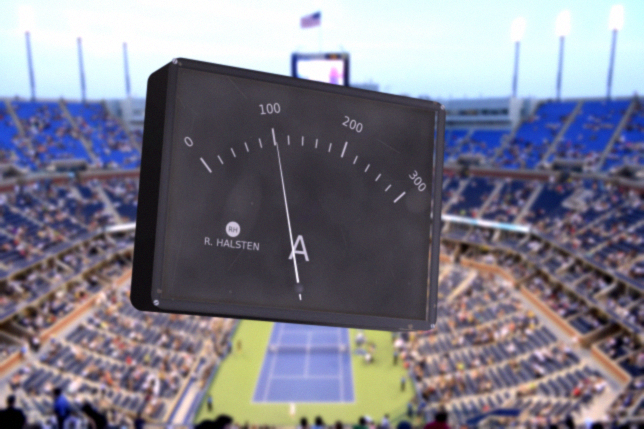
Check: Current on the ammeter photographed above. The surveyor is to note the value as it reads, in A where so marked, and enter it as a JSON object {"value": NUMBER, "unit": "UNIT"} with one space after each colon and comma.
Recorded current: {"value": 100, "unit": "A"}
